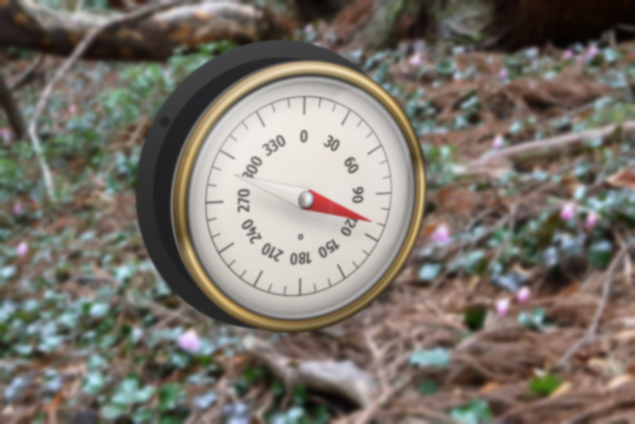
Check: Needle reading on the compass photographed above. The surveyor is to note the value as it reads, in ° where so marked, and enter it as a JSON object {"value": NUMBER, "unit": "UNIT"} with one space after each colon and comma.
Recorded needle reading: {"value": 110, "unit": "°"}
